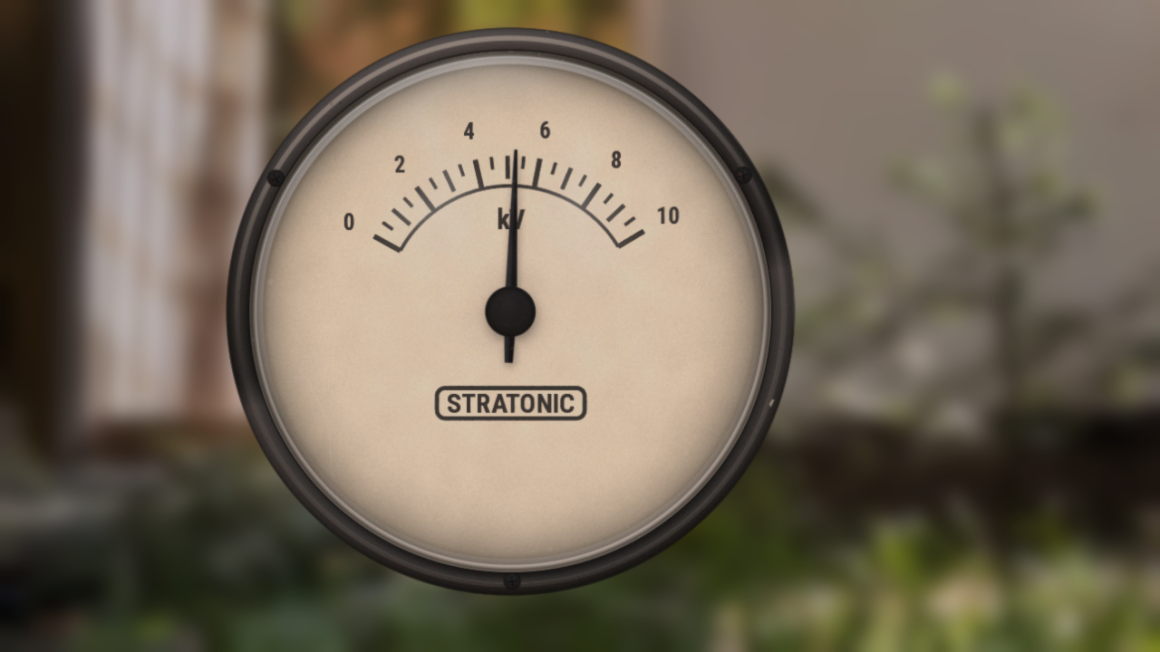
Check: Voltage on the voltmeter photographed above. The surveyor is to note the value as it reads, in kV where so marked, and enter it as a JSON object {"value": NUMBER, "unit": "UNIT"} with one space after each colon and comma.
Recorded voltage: {"value": 5.25, "unit": "kV"}
